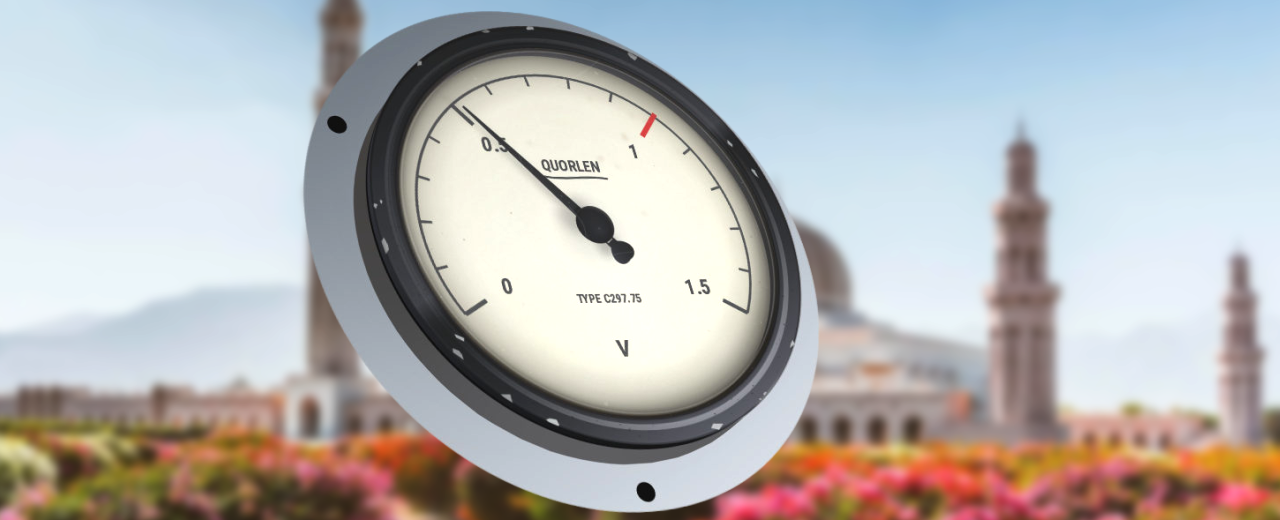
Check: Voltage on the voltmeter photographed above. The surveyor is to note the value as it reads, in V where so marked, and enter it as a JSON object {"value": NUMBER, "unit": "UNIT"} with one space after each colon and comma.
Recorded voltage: {"value": 0.5, "unit": "V"}
